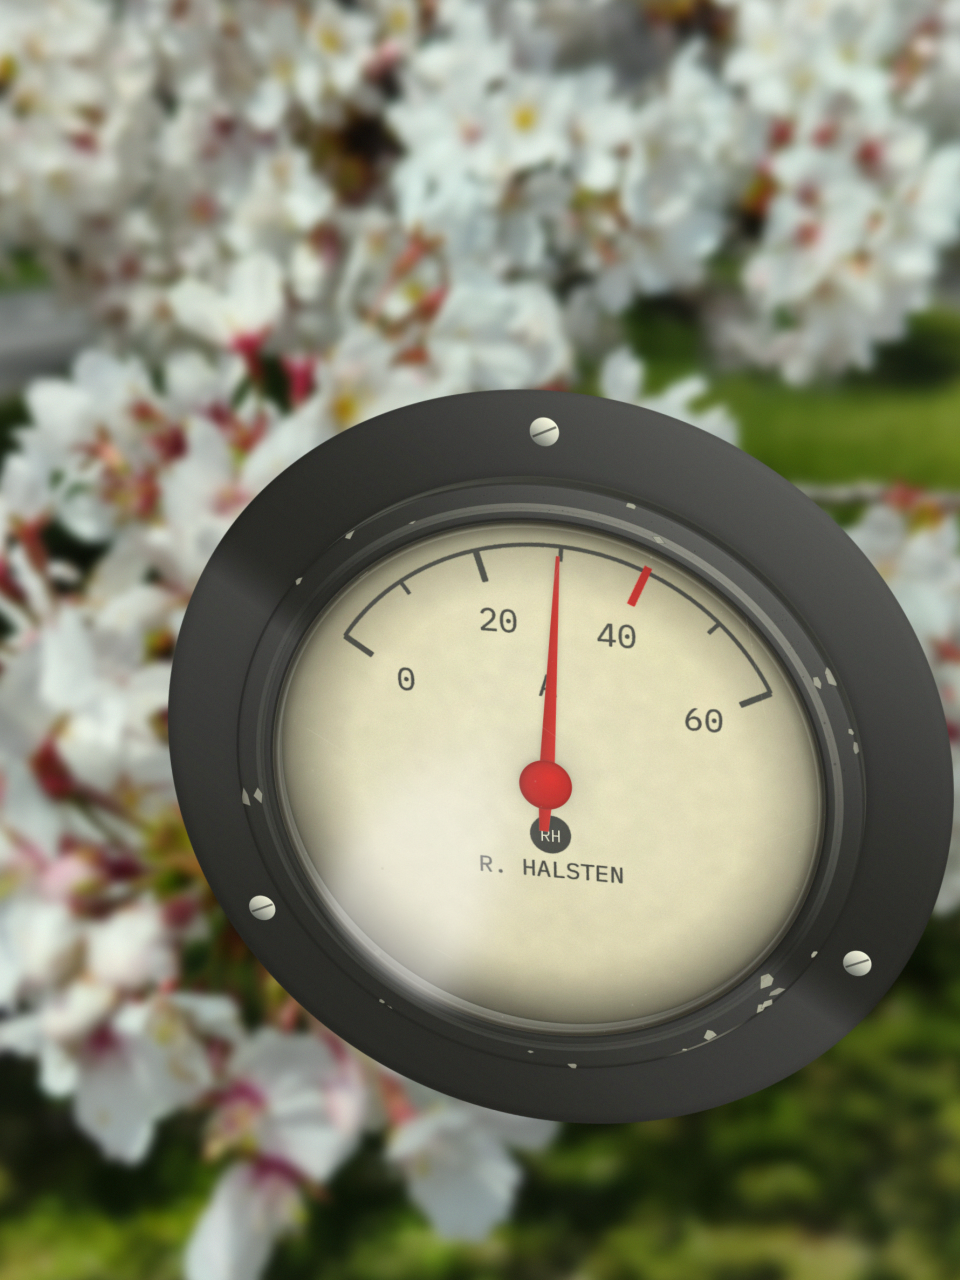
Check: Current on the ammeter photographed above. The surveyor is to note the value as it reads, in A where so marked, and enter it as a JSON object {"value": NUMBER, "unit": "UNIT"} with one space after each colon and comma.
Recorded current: {"value": 30, "unit": "A"}
